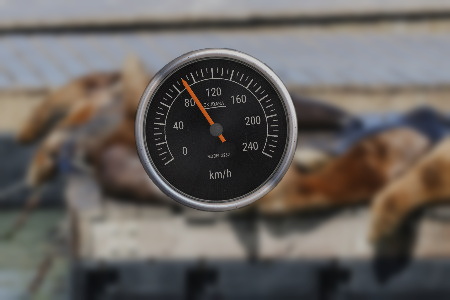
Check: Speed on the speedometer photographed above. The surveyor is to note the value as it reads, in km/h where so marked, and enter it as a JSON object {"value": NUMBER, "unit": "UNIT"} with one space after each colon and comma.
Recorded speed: {"value": 90, "unit": "km/h"}
